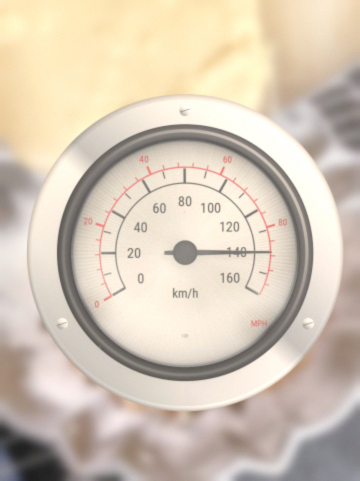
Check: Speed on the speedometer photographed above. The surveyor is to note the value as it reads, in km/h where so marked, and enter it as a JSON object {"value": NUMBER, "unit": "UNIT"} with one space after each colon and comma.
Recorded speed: {"value": 140, "unit": "km/h"}
